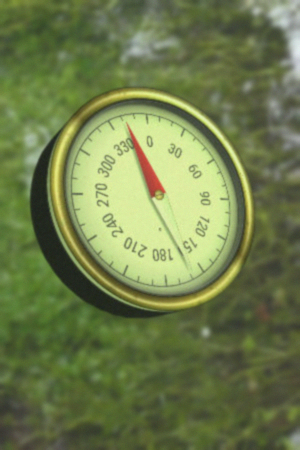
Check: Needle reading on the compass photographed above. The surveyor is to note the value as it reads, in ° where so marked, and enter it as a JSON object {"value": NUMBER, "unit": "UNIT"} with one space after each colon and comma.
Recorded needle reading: {"value": 340, "unit": "°"}
